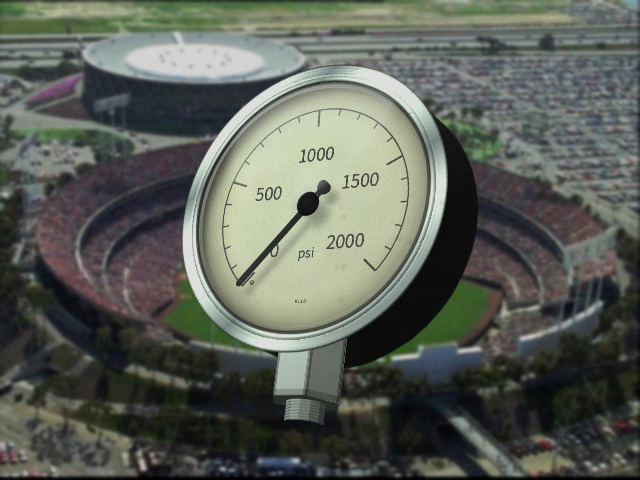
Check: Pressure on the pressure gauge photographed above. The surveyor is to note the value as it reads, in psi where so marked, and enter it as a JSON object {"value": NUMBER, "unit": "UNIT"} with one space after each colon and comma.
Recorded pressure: {"value": 0, "unit": "psi"}
